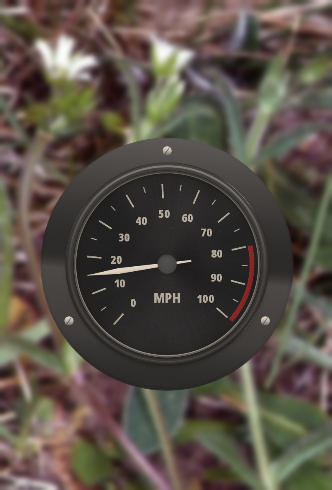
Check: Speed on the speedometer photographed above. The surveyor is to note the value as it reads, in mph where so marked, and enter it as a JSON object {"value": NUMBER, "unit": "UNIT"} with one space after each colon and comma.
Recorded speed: {"value": 15, "unit": "mph"}
